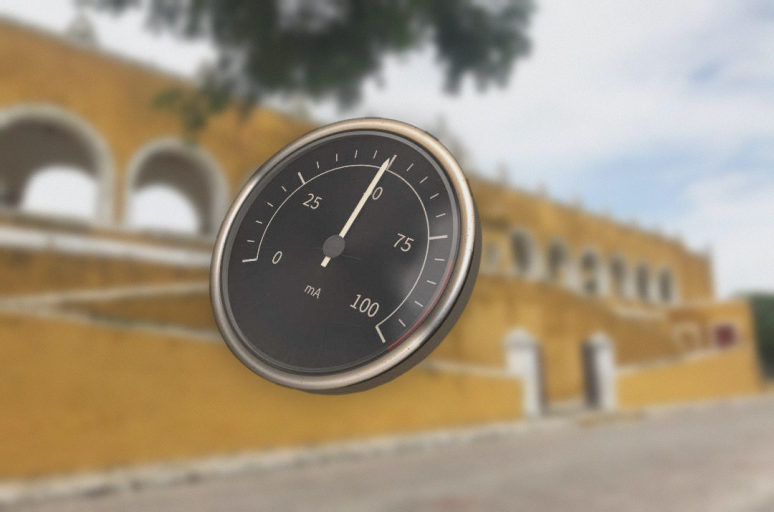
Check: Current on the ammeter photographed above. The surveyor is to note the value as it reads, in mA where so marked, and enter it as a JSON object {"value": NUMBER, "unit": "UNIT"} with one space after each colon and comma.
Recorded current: {"value": 50, "unit": "mA"}
